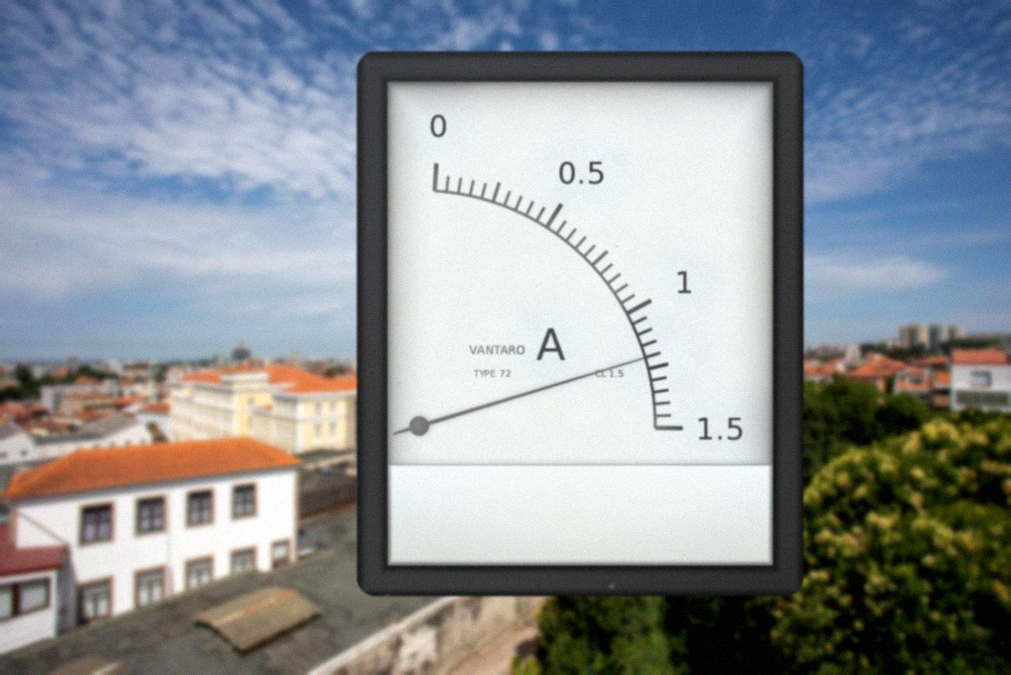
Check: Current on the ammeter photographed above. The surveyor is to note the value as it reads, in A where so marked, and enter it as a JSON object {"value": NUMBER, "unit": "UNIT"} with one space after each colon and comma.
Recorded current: {"value": 1.2, "unit": "A"}
